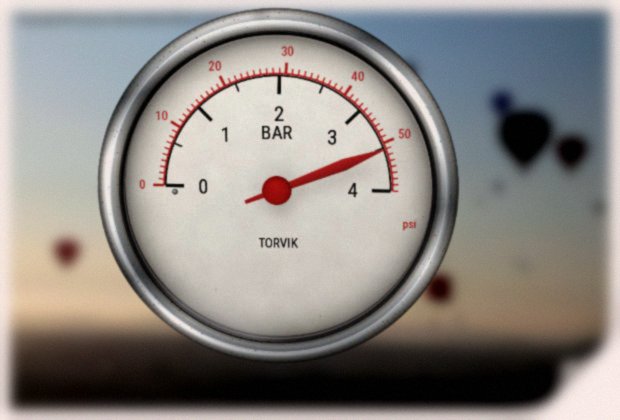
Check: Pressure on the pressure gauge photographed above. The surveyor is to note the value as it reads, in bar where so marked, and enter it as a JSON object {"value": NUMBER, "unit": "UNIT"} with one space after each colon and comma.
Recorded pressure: {"value": 3.5, "unit": "bar"}
